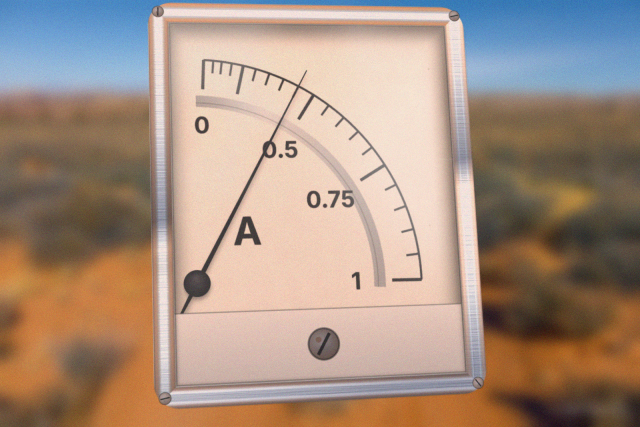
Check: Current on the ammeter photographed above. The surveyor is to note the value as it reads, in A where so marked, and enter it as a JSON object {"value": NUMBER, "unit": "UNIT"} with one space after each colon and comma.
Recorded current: {"value": 0.45, "unit": "A"}
